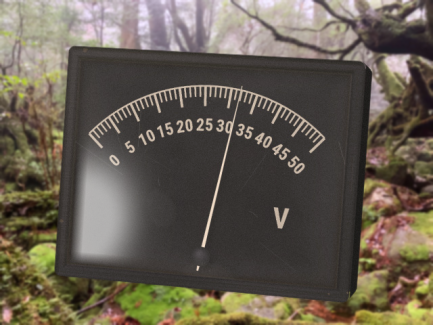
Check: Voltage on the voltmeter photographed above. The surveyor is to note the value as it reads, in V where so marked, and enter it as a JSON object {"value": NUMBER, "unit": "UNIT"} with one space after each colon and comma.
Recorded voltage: {"value": 32, "unit": "V"}
